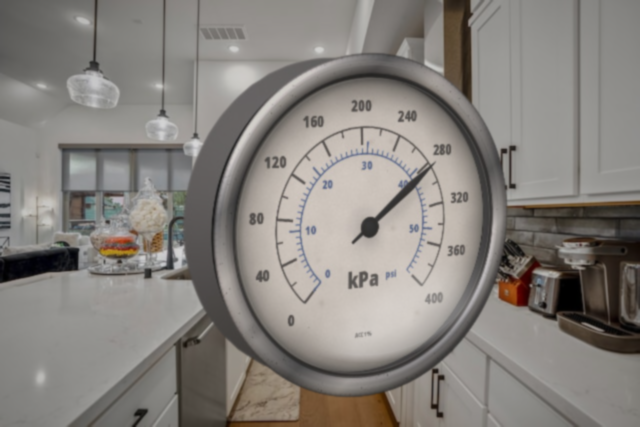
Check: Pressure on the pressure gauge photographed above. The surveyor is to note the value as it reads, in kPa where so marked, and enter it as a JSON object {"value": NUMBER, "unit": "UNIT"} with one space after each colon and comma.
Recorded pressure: {"value": 280, "unit": "kPa"}
